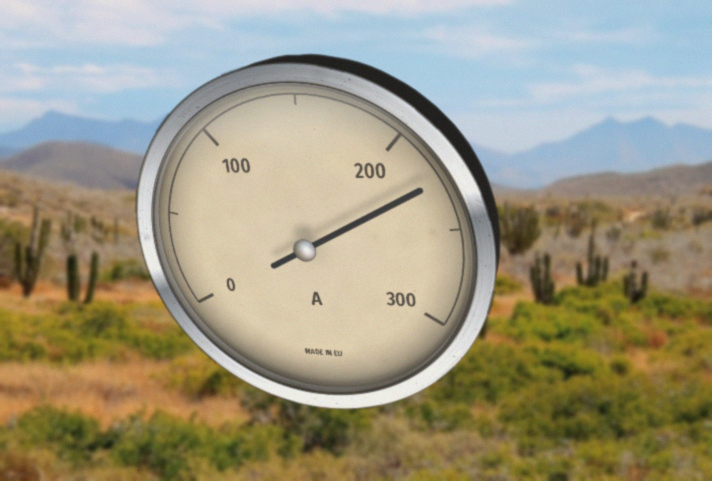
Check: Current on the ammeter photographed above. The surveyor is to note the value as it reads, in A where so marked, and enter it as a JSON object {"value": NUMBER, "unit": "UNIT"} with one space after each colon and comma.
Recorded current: {"value": 225, "unit": "A"}
